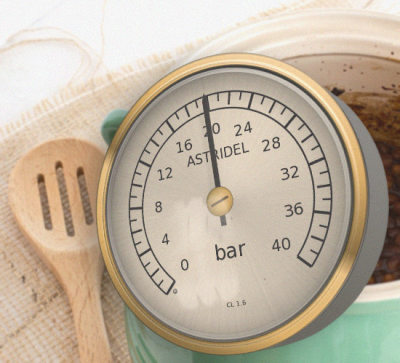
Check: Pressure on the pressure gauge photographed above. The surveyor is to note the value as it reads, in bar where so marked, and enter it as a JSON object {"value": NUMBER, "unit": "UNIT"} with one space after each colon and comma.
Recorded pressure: {"value": 20, "unit": "bar"}
